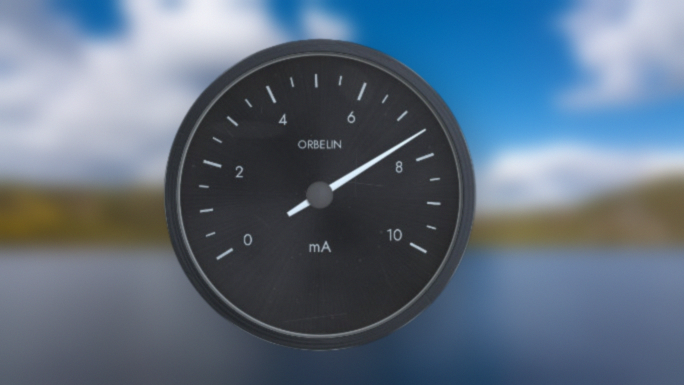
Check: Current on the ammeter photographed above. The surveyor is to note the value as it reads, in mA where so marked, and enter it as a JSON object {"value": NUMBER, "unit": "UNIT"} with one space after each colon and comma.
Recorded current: {"value": 7.5, "unit": "mA"}
